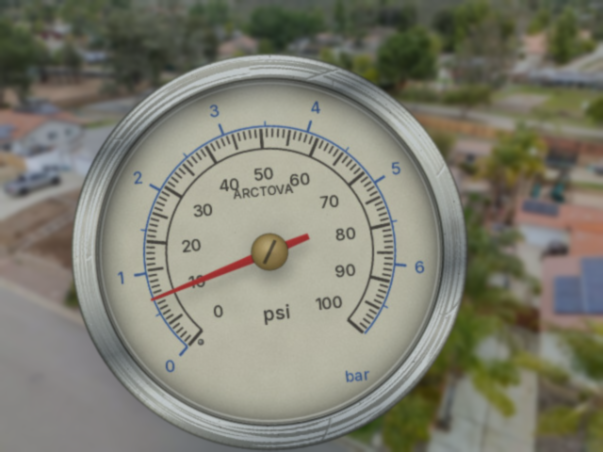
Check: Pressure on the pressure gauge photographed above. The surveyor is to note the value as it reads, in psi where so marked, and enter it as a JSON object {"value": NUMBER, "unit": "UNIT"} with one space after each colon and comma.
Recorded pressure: {"value": 10, "unit": "psi"}
